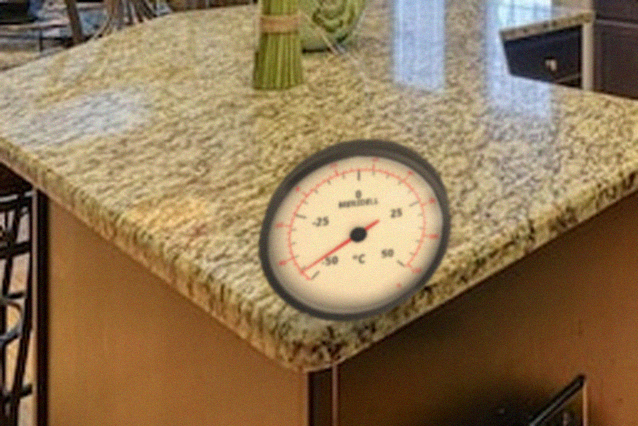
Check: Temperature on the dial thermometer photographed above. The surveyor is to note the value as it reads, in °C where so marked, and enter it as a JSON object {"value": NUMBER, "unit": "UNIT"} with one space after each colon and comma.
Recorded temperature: {"value": -45, "unit": "°C"}
